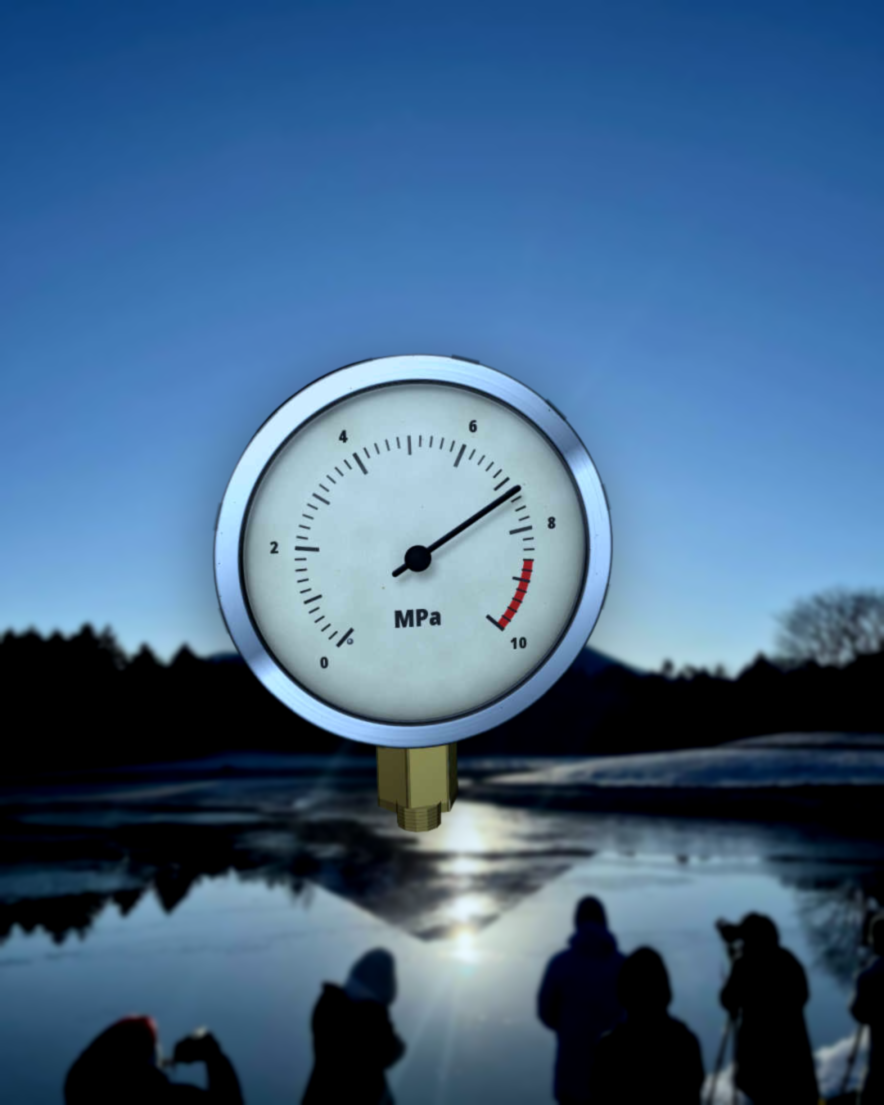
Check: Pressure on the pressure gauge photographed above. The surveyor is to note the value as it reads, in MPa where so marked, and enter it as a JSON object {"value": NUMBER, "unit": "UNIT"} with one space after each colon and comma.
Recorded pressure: {"value": 7.2, "unit": "MPa"}
